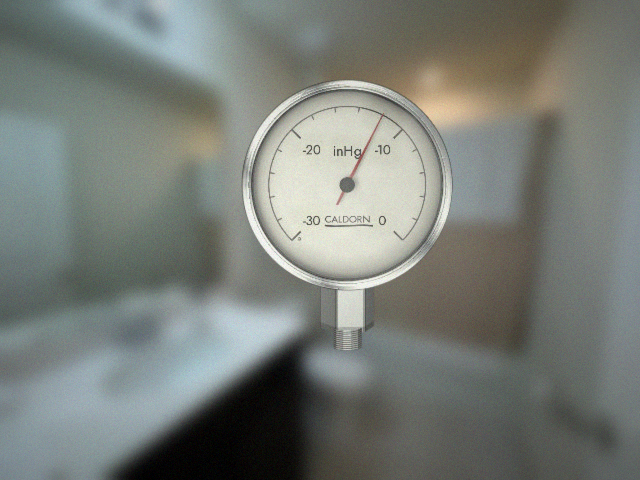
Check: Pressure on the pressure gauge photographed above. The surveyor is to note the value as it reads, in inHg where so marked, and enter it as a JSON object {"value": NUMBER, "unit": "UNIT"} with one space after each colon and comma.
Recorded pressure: {"value": -12, "unit": "inHg"}
